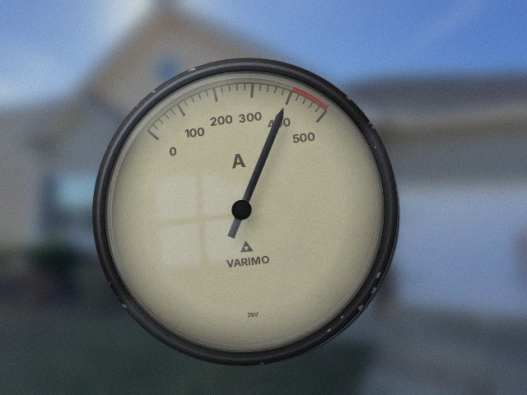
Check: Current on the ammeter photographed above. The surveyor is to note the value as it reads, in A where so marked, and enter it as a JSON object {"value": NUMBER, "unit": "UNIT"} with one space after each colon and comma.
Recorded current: {"value": 400, "unit": "A"}
